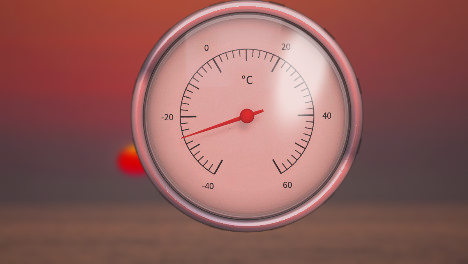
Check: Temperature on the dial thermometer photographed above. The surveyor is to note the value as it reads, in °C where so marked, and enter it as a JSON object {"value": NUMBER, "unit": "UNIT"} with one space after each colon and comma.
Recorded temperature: {"value": -26, "unit": "°C"}
